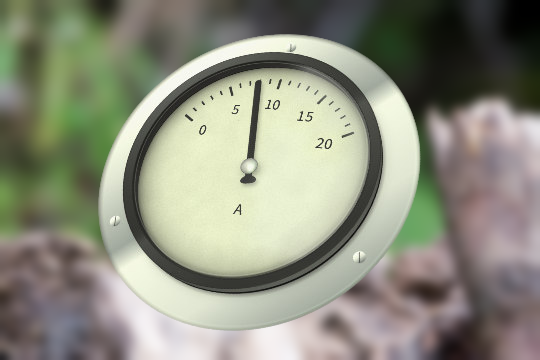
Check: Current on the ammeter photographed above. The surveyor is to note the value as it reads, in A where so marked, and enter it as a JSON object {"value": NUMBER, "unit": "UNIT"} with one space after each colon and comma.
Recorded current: {"value": 8, "unit": "A"}
